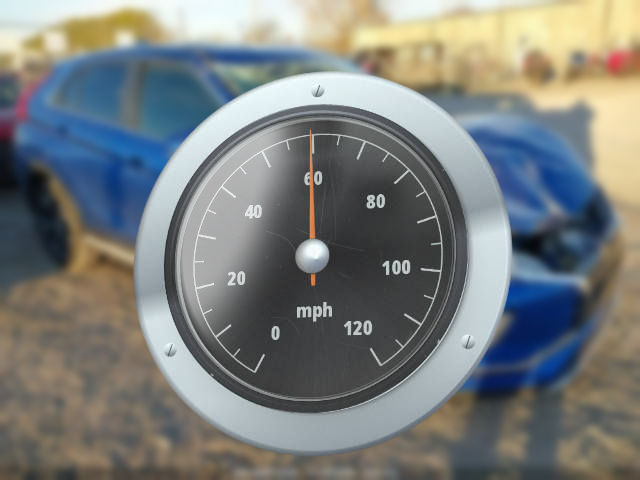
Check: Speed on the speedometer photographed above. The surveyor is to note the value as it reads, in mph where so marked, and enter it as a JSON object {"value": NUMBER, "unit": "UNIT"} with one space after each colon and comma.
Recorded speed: {"value": 60, "unit": "mph"}
